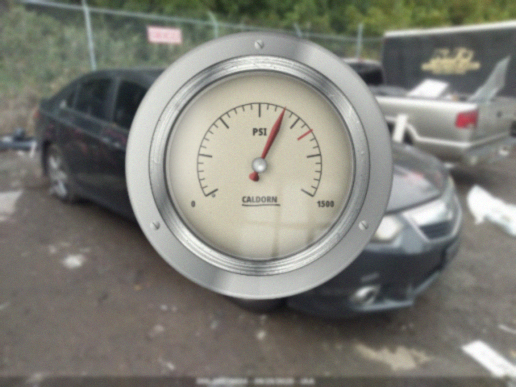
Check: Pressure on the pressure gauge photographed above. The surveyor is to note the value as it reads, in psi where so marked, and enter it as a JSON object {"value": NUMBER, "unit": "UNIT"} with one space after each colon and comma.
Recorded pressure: {"value": 900, "unit": "psi"}
